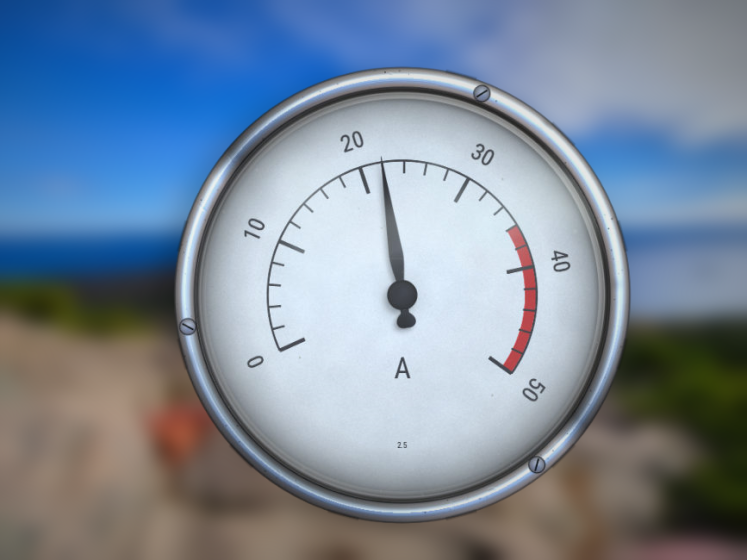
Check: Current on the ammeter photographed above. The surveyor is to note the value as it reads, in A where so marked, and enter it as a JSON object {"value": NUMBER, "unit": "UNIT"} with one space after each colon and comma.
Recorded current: {"value": 22, "unit": "A"}
